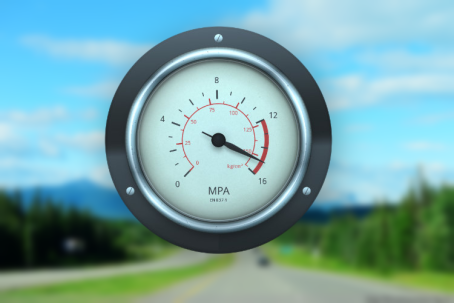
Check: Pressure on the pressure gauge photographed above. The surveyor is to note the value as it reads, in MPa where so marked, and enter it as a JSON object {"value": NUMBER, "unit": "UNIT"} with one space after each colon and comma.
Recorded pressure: {"value": 15, "unit": "MPa"}
